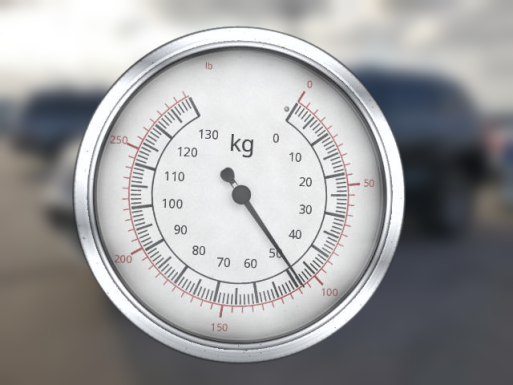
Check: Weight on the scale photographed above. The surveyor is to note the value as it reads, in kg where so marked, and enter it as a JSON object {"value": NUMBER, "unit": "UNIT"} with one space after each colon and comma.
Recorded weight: {"value": 49, "unit": "kg"}
